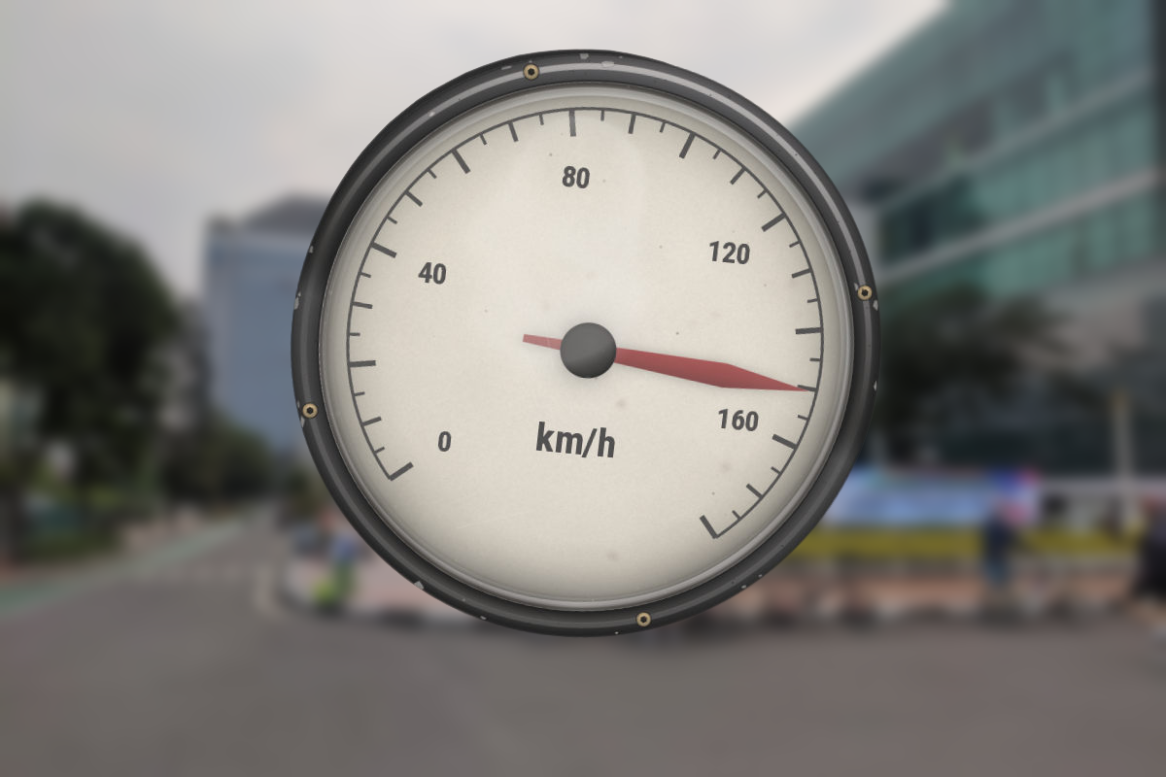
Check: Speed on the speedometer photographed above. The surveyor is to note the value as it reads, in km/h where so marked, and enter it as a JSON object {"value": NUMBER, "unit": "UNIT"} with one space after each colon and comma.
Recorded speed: {"value": 150, "unit": "km/h"}
